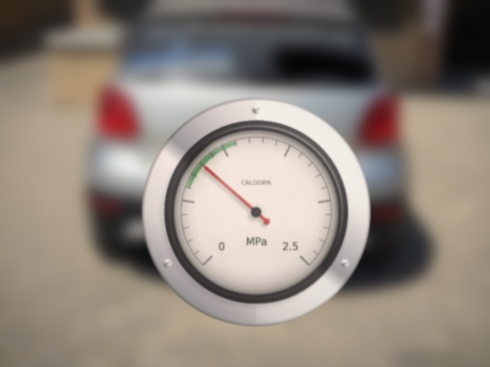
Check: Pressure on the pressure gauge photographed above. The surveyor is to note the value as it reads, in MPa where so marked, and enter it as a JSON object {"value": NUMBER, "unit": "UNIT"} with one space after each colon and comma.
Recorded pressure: {"value": 0.8, "unit": "MPa"}
